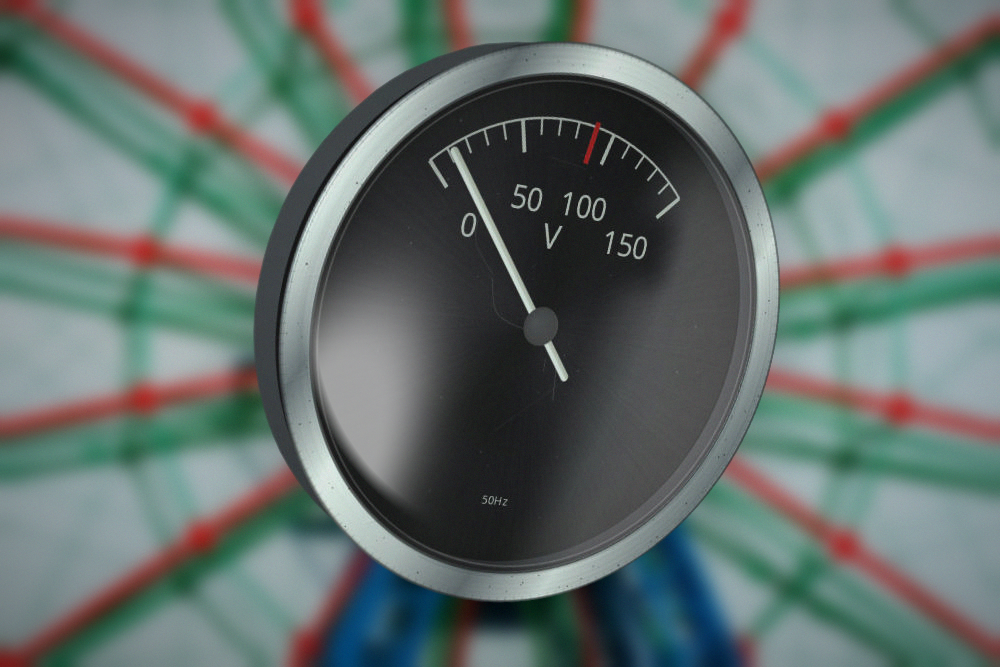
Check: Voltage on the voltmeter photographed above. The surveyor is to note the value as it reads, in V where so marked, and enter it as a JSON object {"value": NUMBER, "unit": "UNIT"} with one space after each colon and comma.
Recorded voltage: {"value": 10, "unit": "V"}
